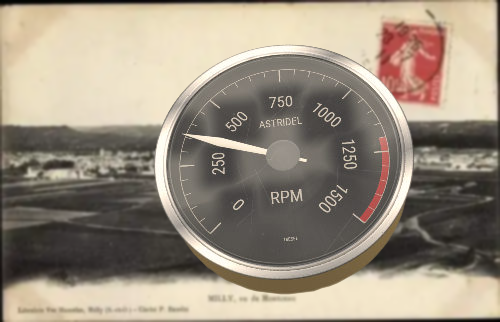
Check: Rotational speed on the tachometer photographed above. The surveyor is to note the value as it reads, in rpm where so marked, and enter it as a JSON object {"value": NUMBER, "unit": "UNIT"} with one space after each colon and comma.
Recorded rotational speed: {"value": 350, "unit": "rpm"}
